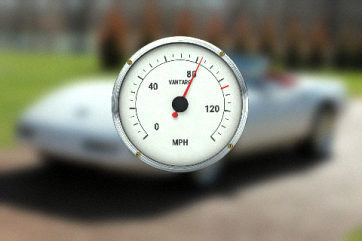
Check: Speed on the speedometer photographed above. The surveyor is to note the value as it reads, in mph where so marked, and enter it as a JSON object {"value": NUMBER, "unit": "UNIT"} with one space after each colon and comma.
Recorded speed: {"value": 82.5, "unit": "mph"}
